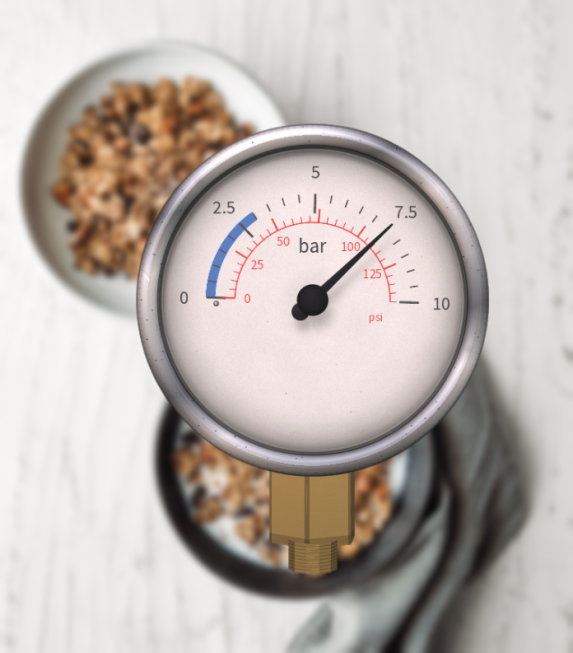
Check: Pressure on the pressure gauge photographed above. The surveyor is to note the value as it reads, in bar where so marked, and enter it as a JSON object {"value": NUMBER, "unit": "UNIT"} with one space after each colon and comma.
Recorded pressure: {"value": 7.5, "unit": "bar"}
